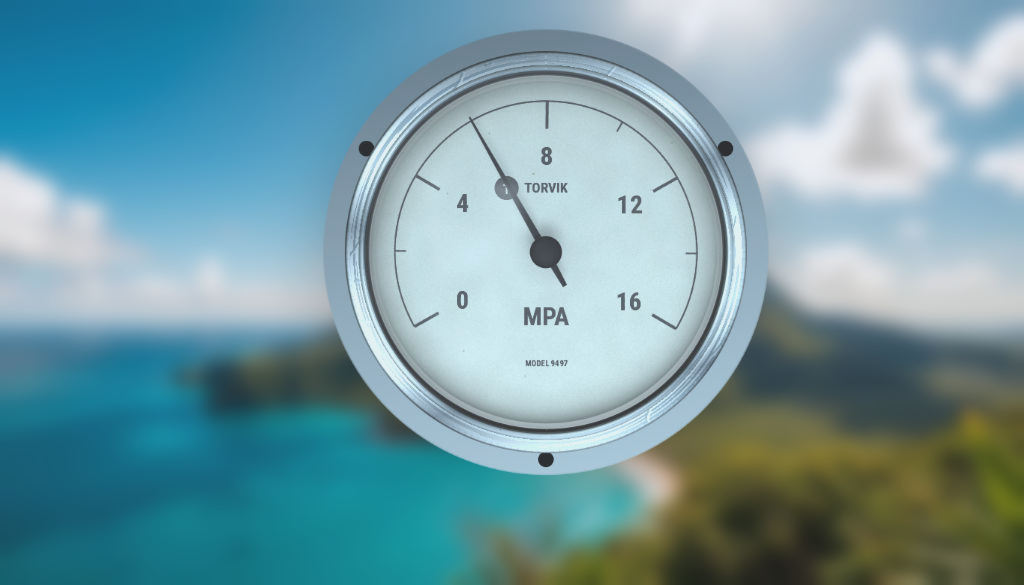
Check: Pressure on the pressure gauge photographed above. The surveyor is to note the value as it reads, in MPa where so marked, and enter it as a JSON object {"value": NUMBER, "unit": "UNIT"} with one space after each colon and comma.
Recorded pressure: {"value": 6, "unit": "MPa"}
